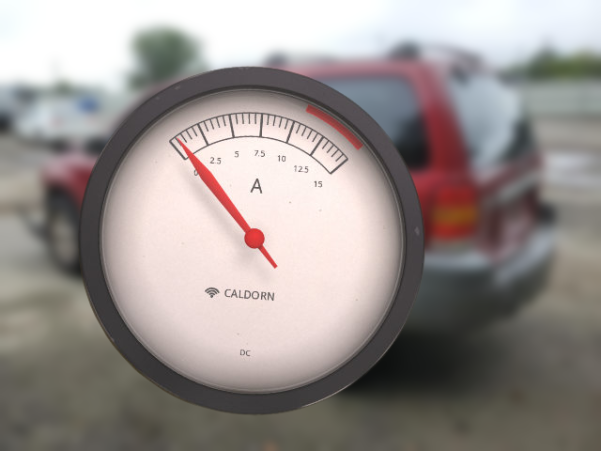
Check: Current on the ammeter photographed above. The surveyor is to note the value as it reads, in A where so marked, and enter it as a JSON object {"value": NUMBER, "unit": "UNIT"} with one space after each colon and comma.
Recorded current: {"value": 0.5, "unit": "A"}
